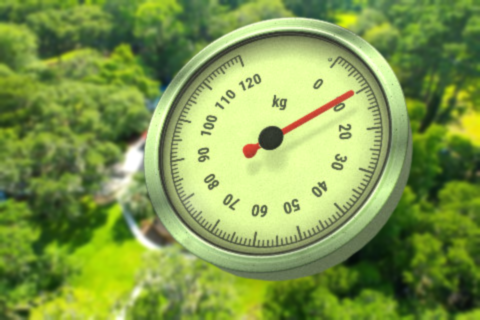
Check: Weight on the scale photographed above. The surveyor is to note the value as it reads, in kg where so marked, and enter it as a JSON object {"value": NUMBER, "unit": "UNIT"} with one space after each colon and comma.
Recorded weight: {"value": 10, "unit": "kg"}
